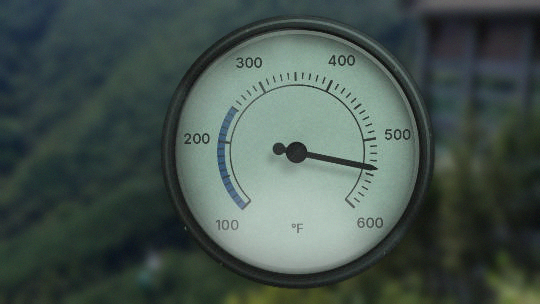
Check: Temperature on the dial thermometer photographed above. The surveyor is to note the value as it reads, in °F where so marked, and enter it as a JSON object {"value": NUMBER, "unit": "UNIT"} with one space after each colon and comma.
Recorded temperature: {"value": 540, "unit": "°F"}
